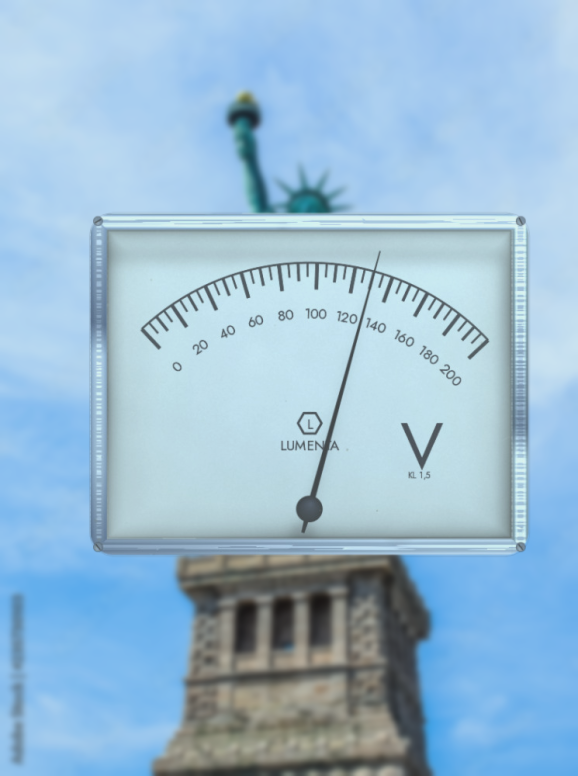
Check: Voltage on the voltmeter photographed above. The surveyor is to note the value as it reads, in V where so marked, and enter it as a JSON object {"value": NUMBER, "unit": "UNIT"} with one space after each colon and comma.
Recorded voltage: {"value": 130, "unit": "V"}
